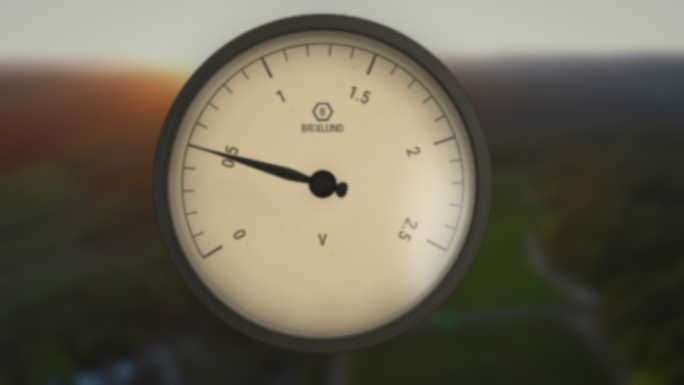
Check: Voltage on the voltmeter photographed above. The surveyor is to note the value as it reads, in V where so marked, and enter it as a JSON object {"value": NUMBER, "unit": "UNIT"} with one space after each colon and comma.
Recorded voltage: {"value": 0.5, "unit": "V"}
